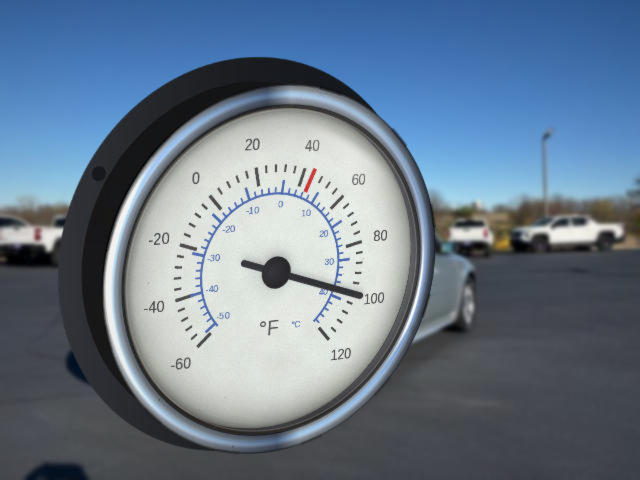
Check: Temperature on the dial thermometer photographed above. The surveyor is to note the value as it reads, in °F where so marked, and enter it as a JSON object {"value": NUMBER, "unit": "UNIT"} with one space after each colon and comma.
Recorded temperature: {"value": 100, "unit": "°F"}
